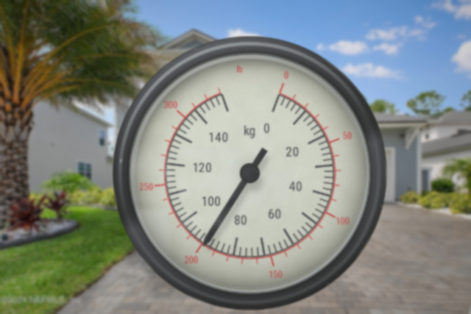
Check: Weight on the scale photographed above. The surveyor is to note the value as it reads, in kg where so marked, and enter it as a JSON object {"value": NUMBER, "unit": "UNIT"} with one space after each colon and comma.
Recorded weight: {"value": 90, "unit": "kg"}
